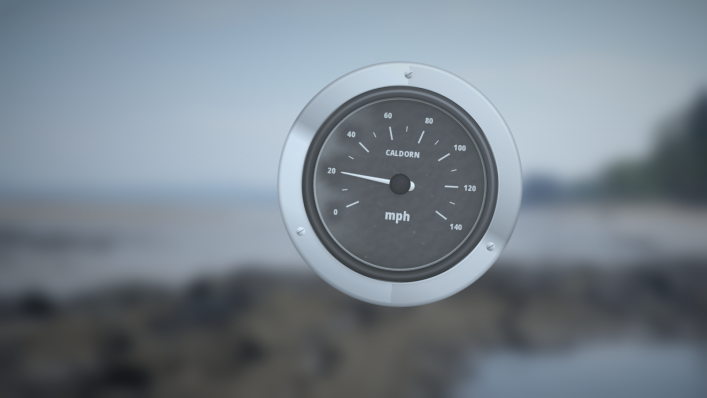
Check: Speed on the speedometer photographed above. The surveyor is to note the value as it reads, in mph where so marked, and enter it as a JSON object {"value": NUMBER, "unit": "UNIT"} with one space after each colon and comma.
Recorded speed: {"value": 20, "unit": "mph"}
